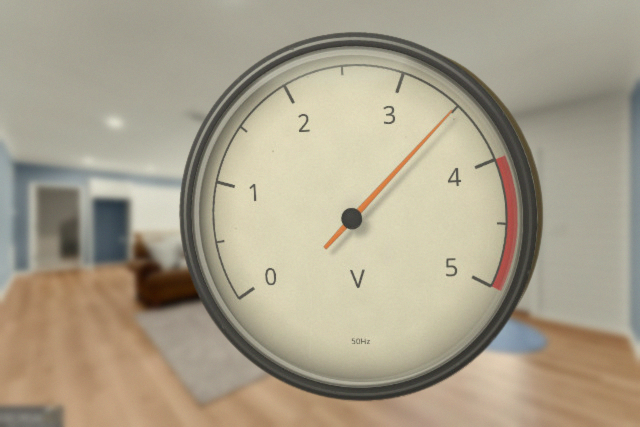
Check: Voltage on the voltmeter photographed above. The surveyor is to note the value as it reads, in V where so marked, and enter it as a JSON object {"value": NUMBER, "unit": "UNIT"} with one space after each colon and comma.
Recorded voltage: {"value": 3.5, "unit": "V"}
